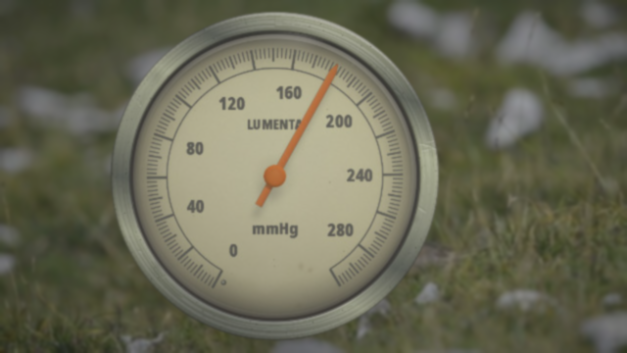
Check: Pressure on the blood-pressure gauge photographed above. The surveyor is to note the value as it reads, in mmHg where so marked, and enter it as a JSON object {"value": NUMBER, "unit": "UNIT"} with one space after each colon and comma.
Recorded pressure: {"value": 180, "unit": "mmHg"}
